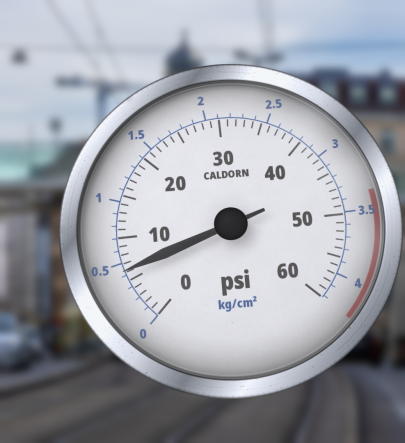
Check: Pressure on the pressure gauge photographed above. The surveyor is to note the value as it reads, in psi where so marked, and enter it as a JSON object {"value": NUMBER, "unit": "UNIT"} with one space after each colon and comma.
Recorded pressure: {"value": 6, "unit": "psi"}
